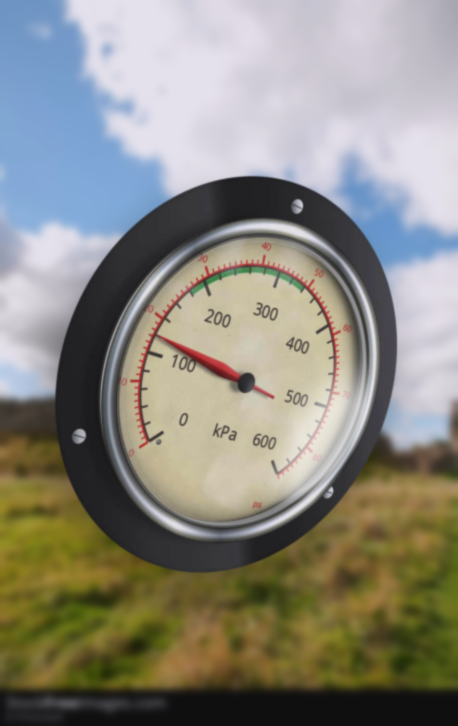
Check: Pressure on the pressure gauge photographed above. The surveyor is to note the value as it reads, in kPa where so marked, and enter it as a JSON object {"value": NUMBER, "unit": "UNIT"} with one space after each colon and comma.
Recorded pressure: {"value": 120, "unit": "kPa"}
